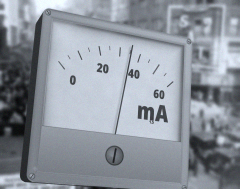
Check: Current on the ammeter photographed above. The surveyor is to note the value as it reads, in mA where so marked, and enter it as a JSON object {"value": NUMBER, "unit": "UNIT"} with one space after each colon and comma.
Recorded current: {"value": 35, "unit": "mA"}
